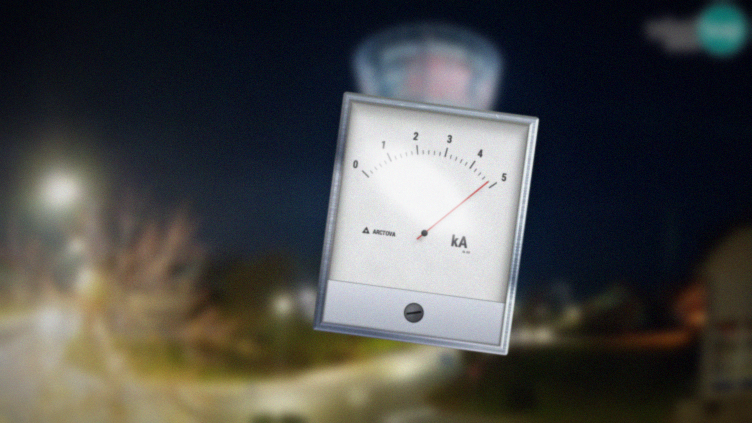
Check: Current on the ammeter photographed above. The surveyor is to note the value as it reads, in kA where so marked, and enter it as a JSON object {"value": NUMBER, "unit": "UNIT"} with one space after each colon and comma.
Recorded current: {"value": 4.8, "unit": "kA"}
